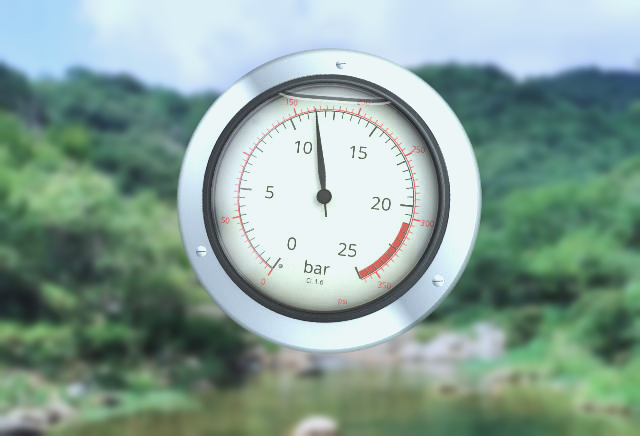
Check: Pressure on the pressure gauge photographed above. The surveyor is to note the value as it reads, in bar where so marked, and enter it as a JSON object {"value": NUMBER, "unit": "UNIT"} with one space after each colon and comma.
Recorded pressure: {"value": 11.5, "unit": "bar"}
